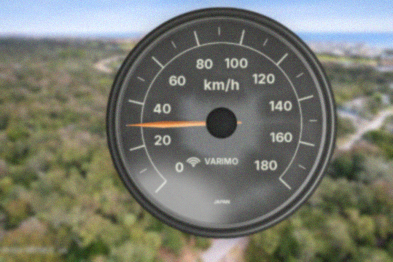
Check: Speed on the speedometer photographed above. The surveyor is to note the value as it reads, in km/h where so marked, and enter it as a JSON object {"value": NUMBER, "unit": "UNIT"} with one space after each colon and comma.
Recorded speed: {"value": 30, "unit": "km/h"}
